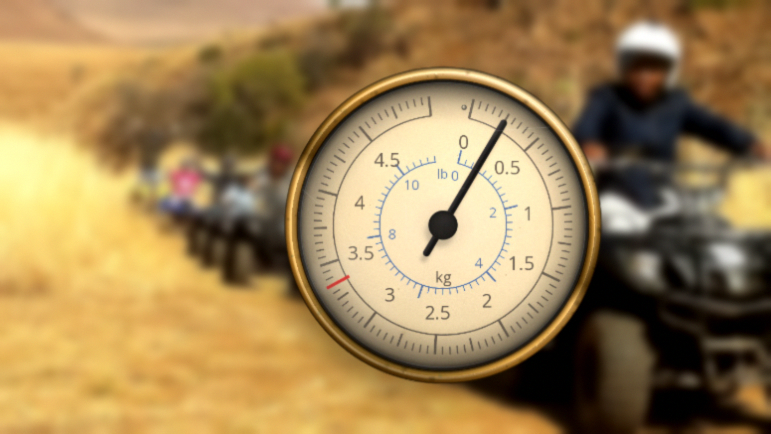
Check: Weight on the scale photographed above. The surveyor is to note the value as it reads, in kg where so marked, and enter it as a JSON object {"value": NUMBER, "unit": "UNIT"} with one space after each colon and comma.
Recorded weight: {"value": 0.25, "unit": "kg"}
